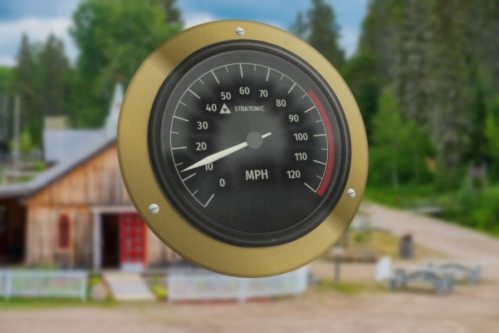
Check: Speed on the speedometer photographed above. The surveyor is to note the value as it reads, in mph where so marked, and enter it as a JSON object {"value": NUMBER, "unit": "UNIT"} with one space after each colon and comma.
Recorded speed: {"value": 12.5, "unit": "mph"}
